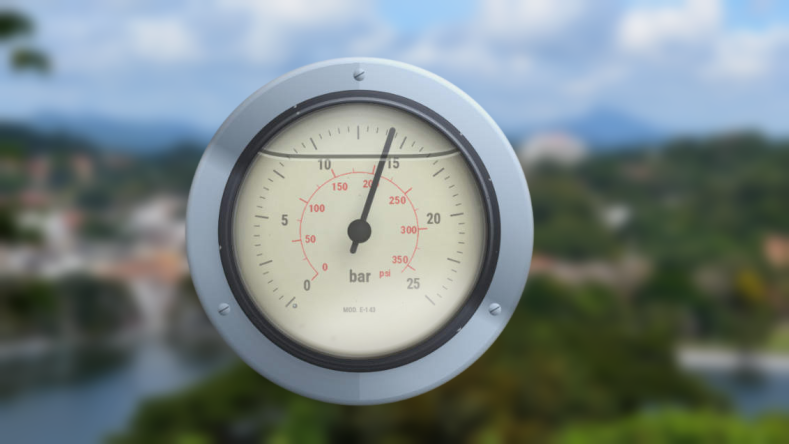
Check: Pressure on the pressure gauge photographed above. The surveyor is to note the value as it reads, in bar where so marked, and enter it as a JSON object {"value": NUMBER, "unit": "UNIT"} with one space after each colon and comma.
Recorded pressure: {"value": 14.25, "unit": "bar"}
